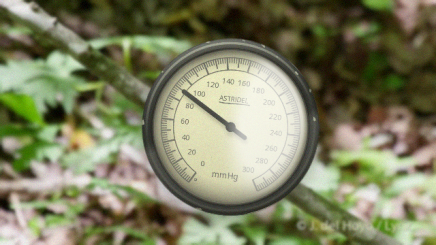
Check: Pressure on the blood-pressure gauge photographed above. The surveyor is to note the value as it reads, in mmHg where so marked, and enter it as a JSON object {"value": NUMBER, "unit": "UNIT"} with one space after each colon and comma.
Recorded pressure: {"value": 90, "unit": "mmHg"}
